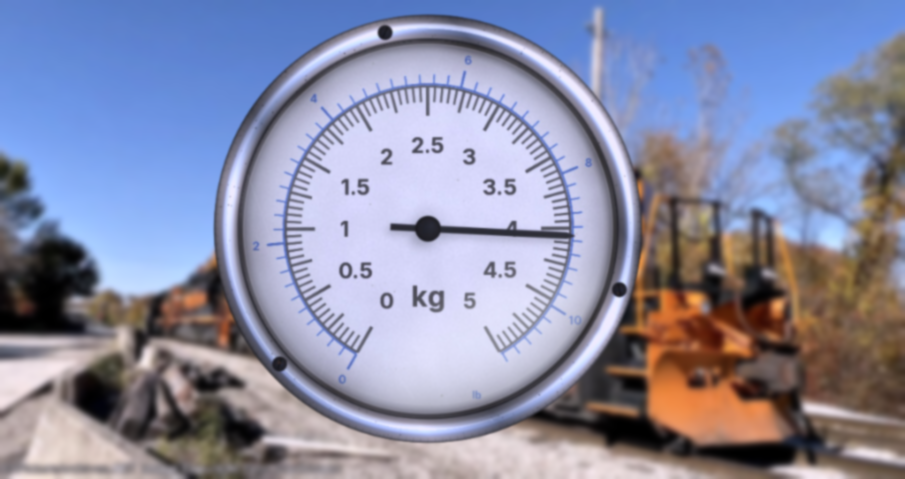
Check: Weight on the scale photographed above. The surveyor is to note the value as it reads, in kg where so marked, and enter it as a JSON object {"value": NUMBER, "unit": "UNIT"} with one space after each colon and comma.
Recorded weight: {"value": 4.05, "unit": "kg"}
